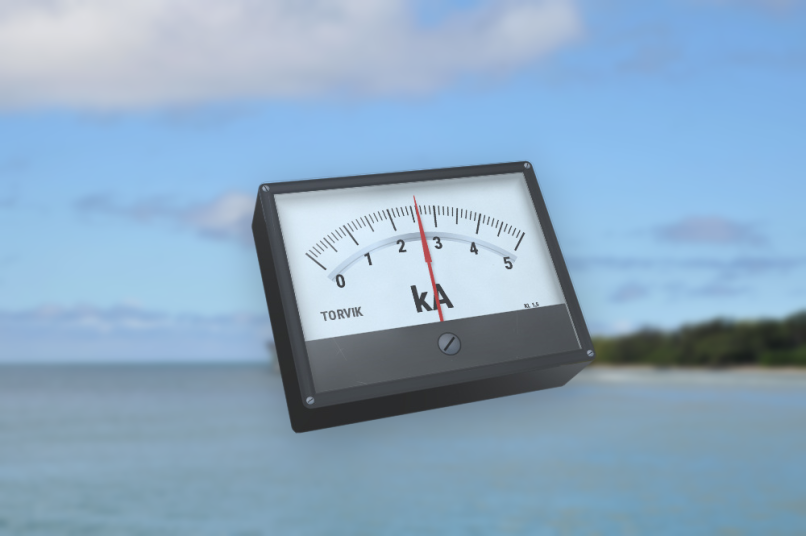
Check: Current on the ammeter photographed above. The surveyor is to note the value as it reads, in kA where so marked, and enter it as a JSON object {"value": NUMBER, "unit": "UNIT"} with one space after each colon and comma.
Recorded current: {"value": 2.6, "unit": "kA"}
